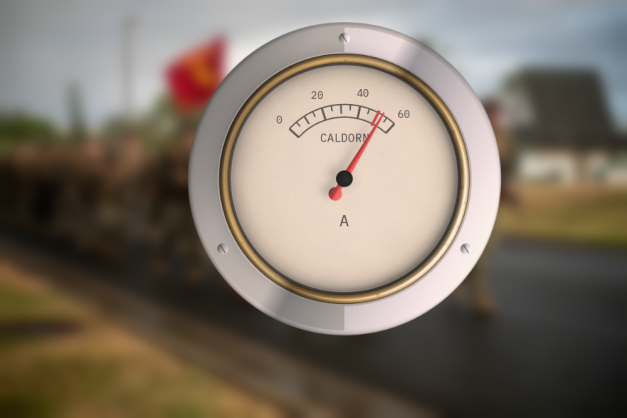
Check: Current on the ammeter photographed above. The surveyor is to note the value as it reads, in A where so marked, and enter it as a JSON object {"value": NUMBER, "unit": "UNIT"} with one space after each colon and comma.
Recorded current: {"value": 52.5, "unit": "A"}
